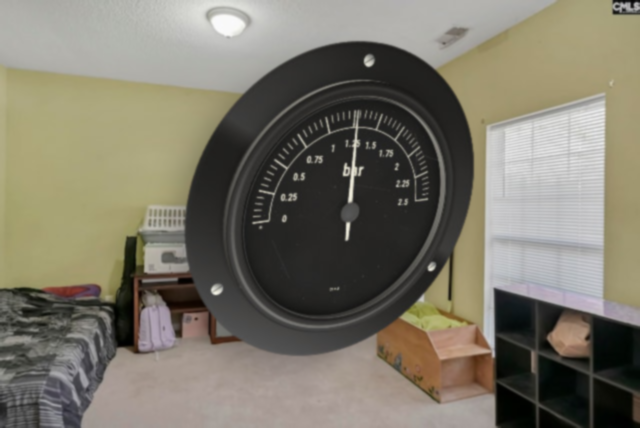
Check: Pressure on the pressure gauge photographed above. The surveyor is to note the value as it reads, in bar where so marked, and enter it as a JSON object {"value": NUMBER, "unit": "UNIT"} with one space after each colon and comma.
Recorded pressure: {"value": 1.25, "unit": "bar"}
